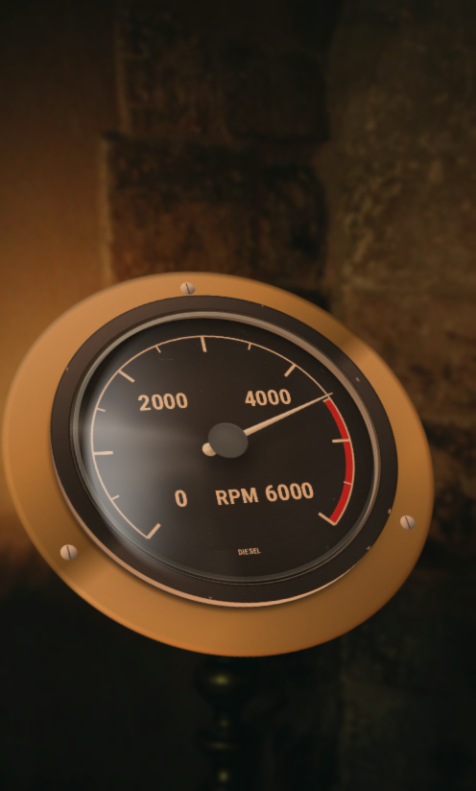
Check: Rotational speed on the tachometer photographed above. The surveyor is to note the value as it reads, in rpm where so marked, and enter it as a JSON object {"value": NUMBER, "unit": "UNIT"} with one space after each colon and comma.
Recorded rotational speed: {"value": 4500, "unit": "rpm"}
